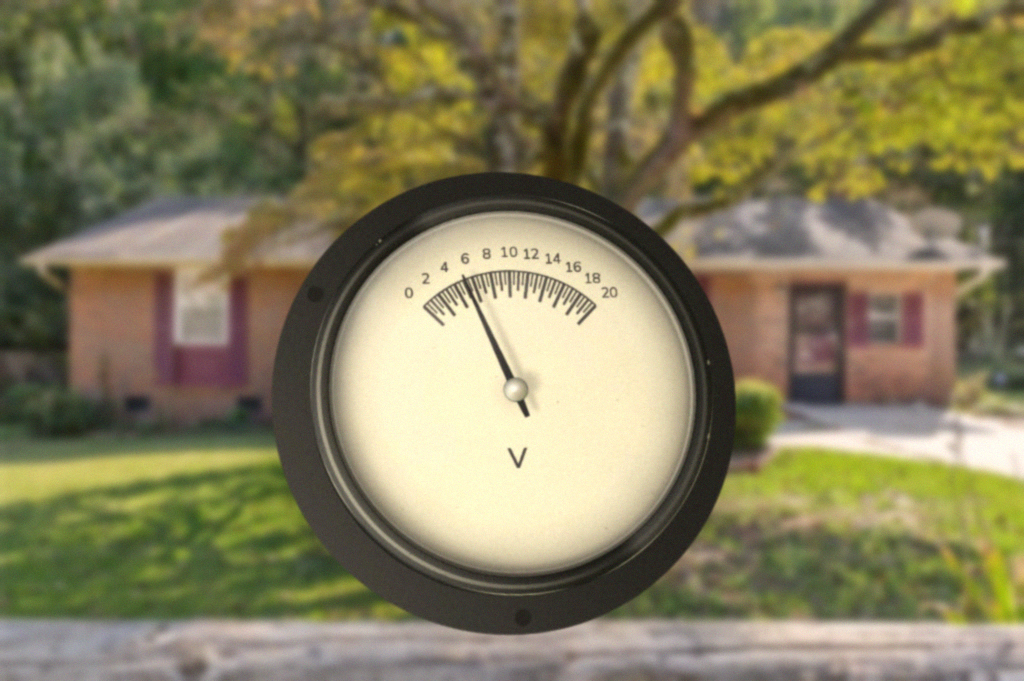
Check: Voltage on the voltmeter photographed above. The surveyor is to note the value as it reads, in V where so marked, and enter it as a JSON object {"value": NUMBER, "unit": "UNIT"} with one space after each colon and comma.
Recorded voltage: {"value": 5, "unit": "V"}
